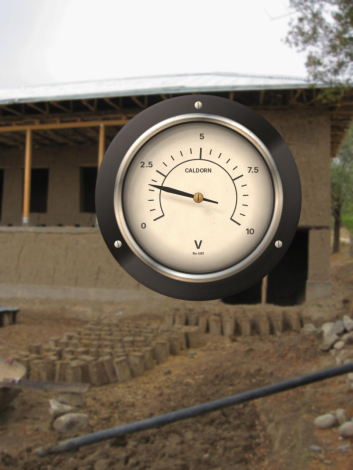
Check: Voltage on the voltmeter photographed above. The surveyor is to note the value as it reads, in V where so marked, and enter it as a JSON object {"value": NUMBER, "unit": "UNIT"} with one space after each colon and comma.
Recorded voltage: {"value": 1.75, "unit": "V"}
